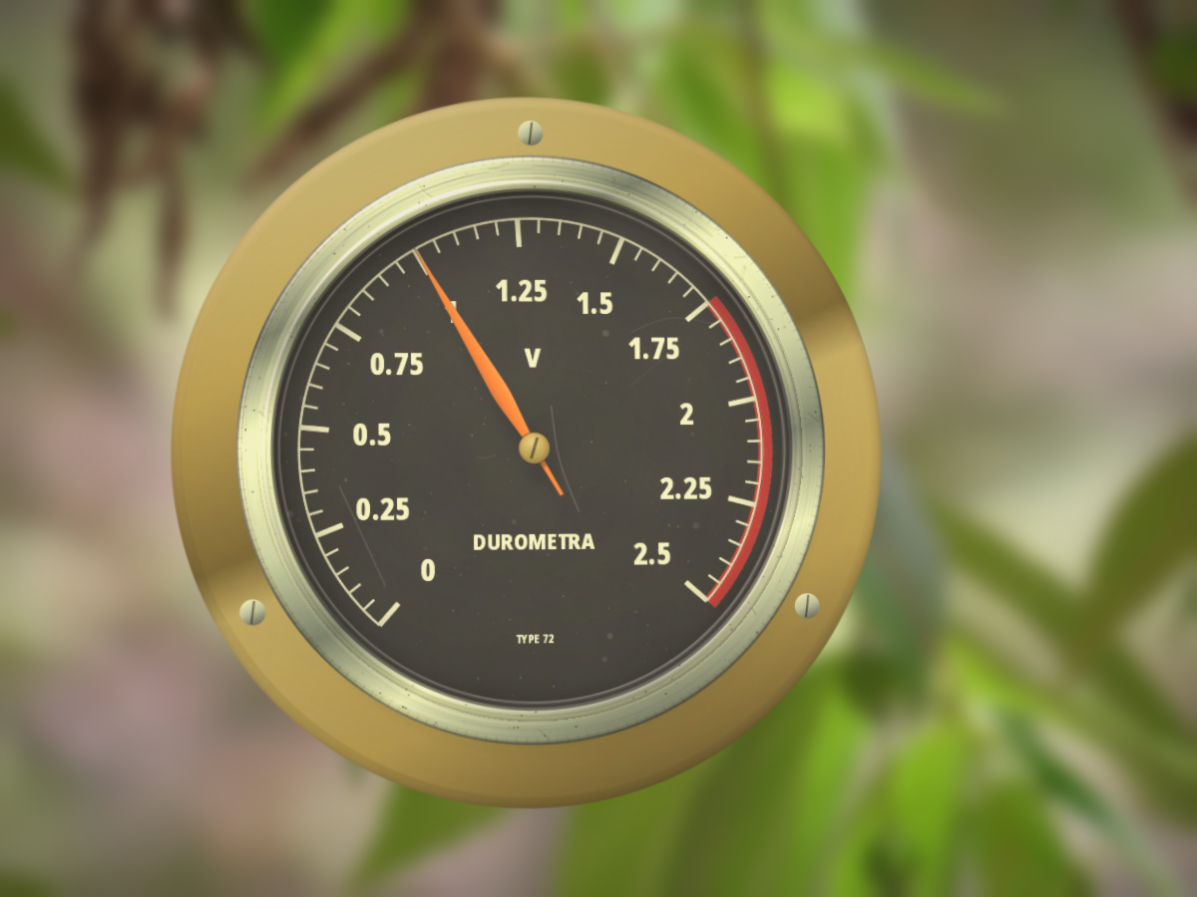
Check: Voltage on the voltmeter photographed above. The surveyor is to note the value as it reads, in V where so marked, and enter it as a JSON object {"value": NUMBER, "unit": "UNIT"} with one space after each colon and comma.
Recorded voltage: {"value": 1, "unit": "V"}
